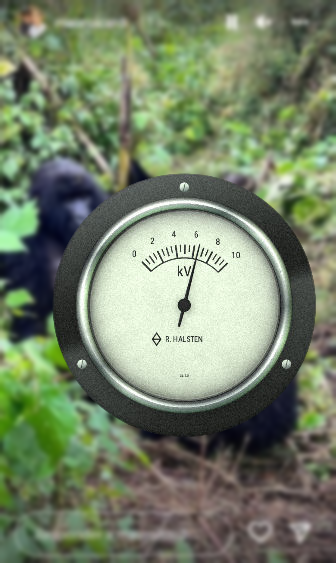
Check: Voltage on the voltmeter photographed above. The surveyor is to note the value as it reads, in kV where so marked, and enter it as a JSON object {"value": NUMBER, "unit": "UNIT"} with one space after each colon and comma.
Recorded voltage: {"value": 6.5, "unit": "kV"}
